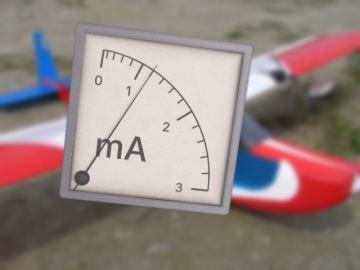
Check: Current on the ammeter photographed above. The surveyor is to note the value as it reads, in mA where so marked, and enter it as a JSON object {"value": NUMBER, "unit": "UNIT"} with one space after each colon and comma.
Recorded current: {"value": 1.2, "unit": "mA"}
